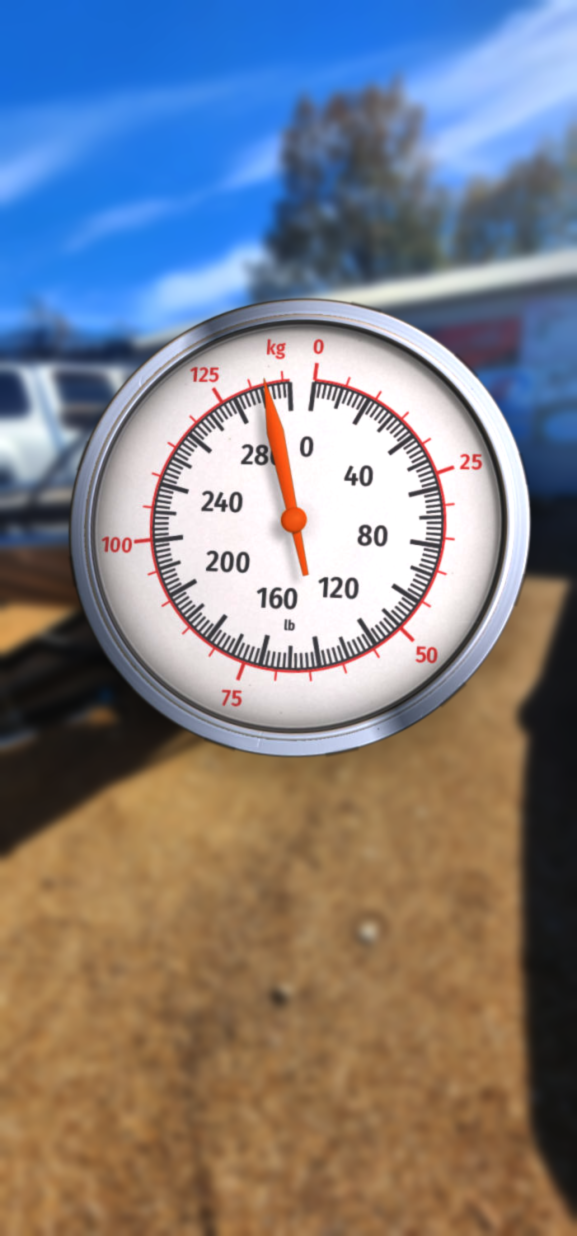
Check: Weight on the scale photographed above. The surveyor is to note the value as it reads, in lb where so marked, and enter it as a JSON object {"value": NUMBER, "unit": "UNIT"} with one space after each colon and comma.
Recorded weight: {"value": 292, "unit": "lb"}
